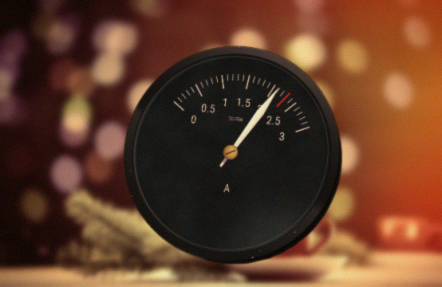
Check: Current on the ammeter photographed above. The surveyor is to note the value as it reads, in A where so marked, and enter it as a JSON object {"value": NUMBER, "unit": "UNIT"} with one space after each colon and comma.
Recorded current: {"value": 2.1, "unit": "A"}
